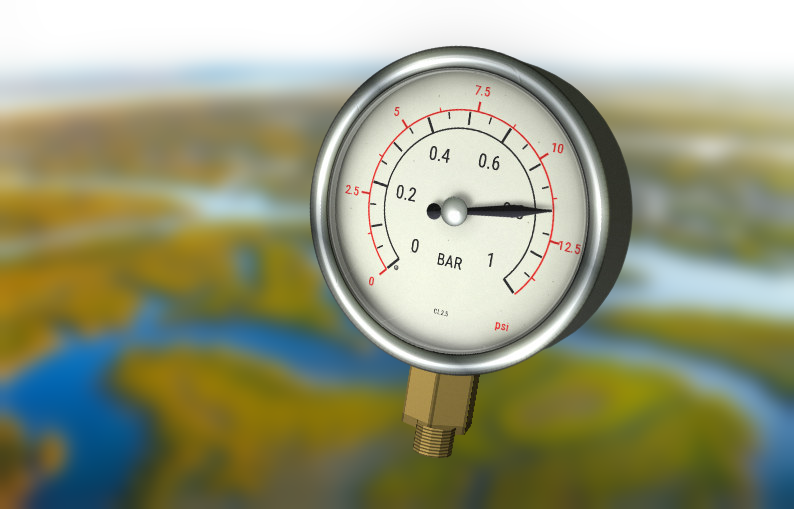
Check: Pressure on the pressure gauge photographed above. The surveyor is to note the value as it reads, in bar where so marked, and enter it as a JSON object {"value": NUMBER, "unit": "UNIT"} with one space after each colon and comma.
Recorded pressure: {"value": 0.8, "unit": "bar"}
